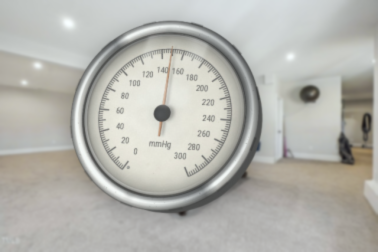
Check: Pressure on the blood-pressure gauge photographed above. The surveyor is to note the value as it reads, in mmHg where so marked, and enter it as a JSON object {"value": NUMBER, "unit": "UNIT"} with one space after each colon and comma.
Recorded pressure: {"value": 150, "unit": "mmHg"}
